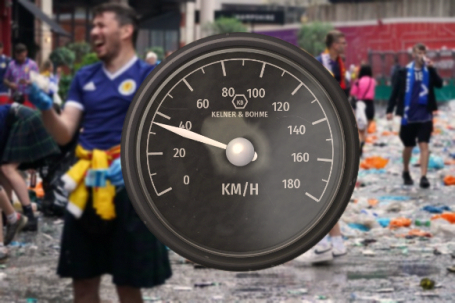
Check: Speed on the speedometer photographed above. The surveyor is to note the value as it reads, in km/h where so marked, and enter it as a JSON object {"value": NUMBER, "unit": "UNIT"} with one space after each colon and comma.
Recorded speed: {"value": 35, "unit": "km/h"}
